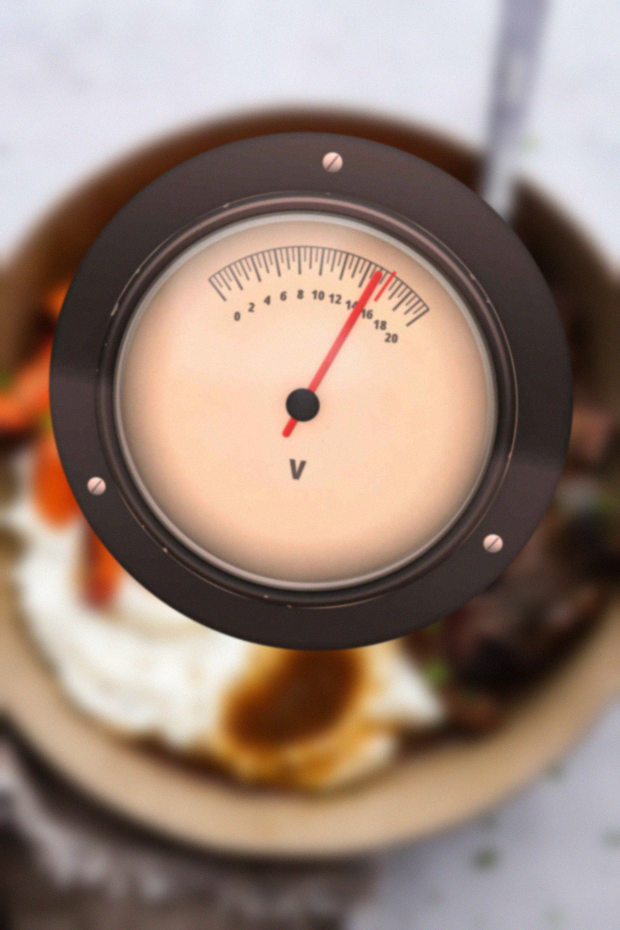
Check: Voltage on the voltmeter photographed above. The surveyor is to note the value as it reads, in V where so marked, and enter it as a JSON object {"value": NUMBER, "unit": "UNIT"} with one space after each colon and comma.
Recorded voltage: {"value": 15, "unit": "V"}
